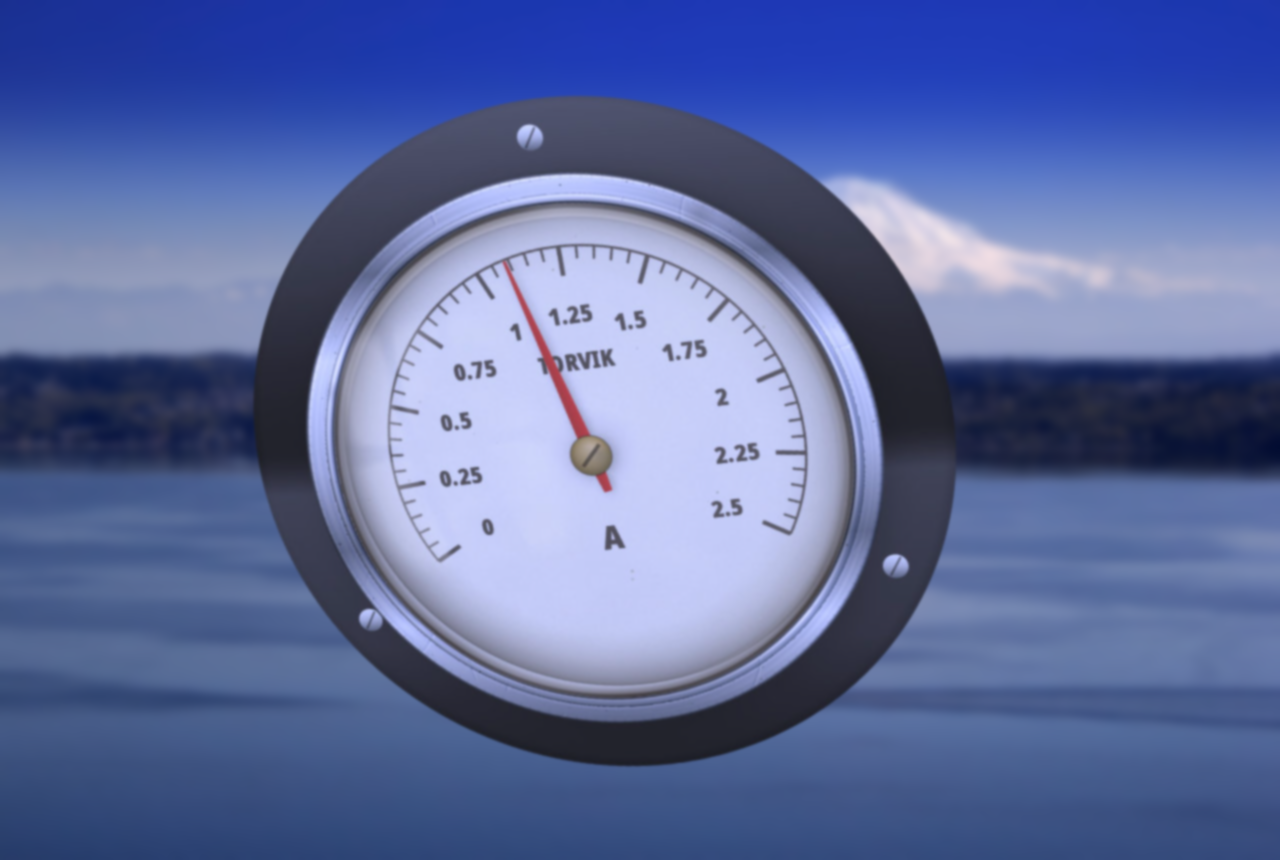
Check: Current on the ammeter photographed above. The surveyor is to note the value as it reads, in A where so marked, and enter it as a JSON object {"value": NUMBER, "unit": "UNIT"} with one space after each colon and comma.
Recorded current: {"value": 1.1, "unit": "A"}
